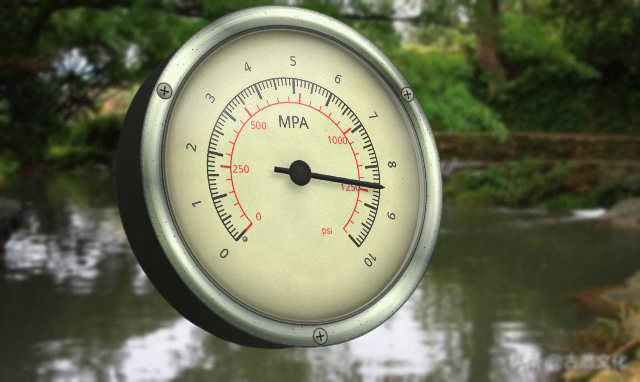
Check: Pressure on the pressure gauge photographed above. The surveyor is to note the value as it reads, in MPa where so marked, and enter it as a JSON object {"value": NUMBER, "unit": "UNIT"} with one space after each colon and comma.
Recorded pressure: {"value": 8.5, "unit": "MPa"}
